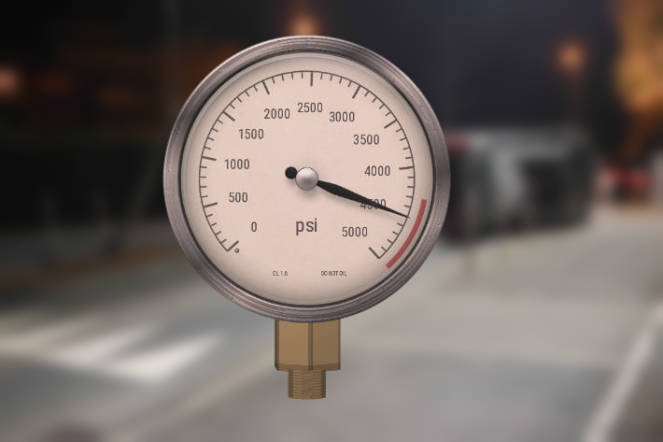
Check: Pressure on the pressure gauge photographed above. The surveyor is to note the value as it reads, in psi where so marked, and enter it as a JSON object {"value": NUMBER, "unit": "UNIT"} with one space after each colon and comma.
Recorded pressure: {"value": 4500, "unit": "psi"}
